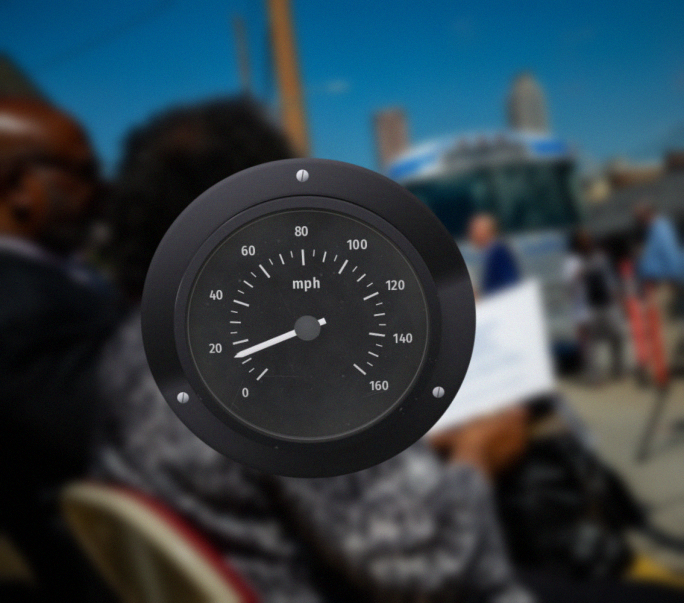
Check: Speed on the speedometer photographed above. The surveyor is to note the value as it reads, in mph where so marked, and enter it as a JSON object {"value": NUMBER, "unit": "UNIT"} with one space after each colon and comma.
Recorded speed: {"value": 15, "unit": "mph"}
